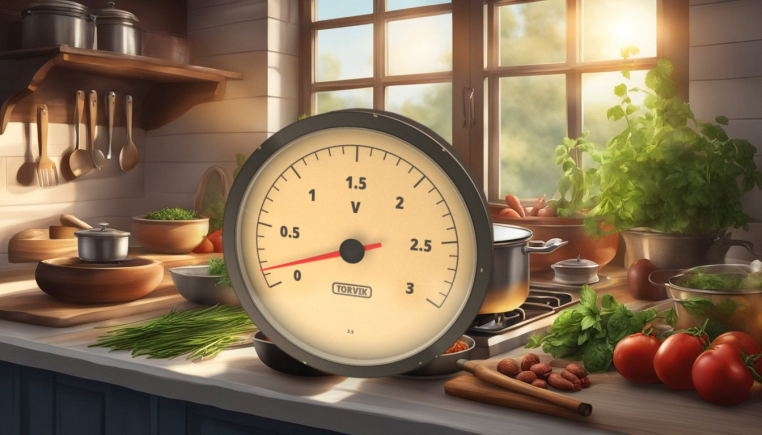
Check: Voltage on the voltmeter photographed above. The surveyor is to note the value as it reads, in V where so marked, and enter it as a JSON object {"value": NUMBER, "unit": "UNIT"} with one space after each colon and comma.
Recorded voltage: {"value": 0.15, "unit": "V"}
